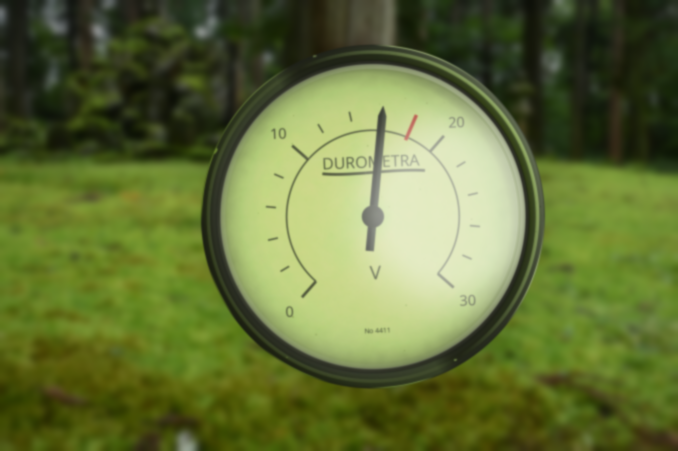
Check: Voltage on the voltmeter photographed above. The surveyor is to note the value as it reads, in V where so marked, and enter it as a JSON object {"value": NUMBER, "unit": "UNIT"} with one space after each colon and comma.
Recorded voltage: {"value": 16, "unit": "V"}
